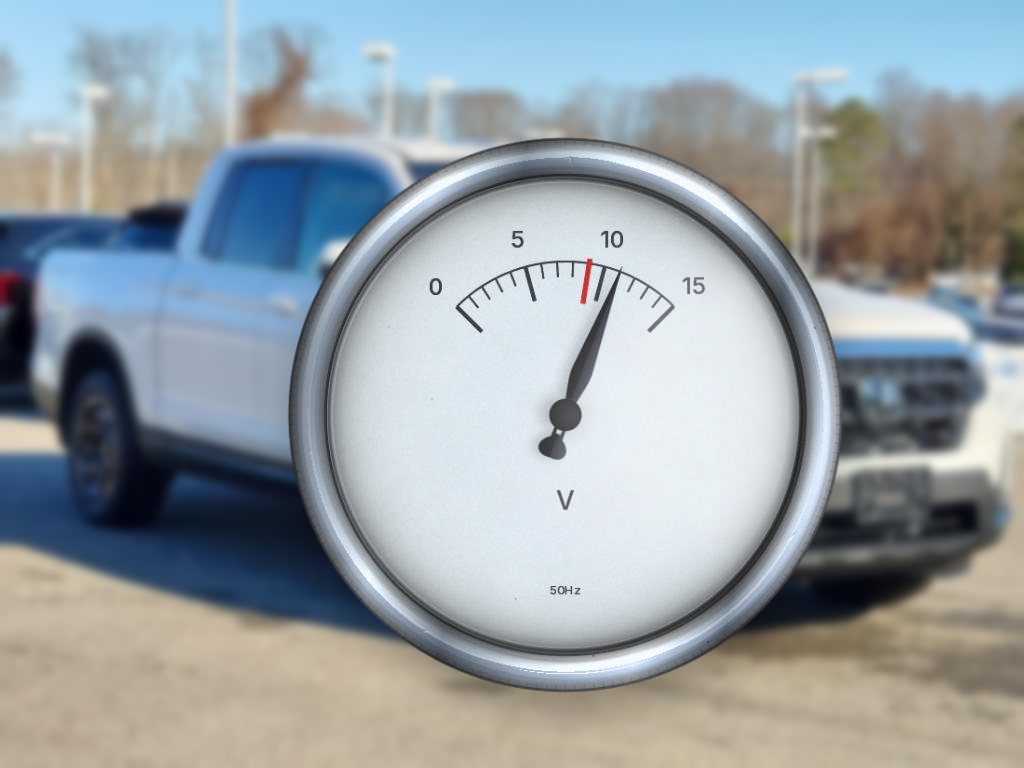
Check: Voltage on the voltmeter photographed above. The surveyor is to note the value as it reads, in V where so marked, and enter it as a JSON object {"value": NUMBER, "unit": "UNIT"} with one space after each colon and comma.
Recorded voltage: {"value": 11, "unit": "V"}
